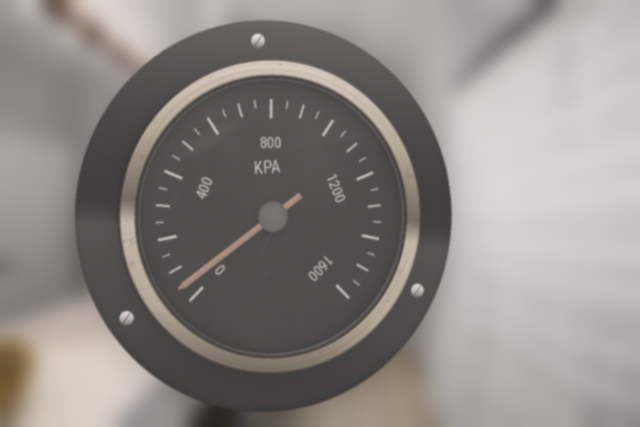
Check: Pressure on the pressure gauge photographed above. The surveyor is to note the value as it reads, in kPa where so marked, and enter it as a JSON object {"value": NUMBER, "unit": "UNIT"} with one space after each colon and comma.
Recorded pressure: {"value": 50, "unit": "kPa"}
